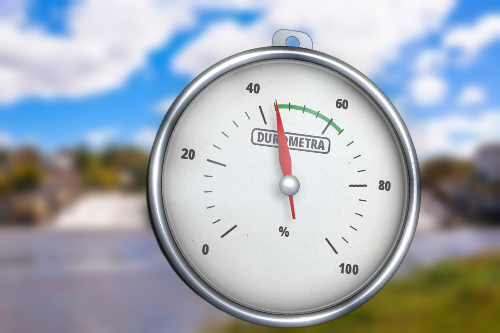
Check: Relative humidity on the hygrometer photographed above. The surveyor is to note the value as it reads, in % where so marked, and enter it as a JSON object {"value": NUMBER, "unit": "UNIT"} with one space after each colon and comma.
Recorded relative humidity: {"value": 44, "unit": "%"}
